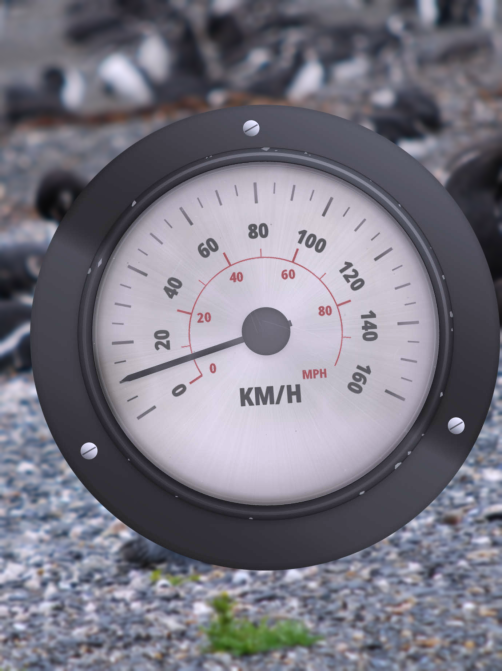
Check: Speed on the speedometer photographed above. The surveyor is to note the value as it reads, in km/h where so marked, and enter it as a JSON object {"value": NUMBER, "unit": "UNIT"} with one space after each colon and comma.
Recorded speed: {"value": 10, "unit": "km/h"}
